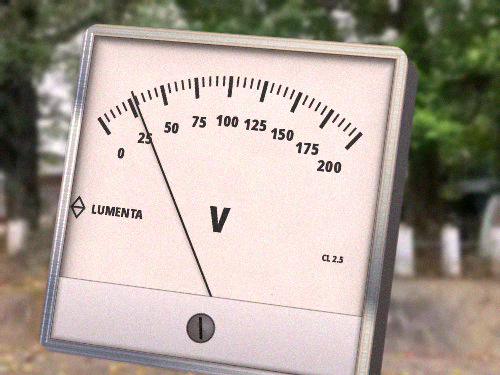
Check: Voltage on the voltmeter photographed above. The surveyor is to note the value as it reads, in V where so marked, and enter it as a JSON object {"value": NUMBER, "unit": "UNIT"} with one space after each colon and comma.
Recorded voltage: {"value": 30, "unit": "V"}
